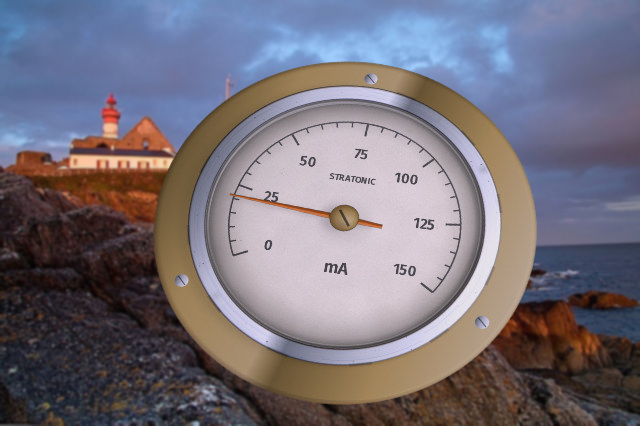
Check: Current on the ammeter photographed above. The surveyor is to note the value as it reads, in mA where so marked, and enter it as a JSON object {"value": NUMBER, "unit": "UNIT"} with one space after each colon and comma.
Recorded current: {"value": 20, "unit": "mA"}
